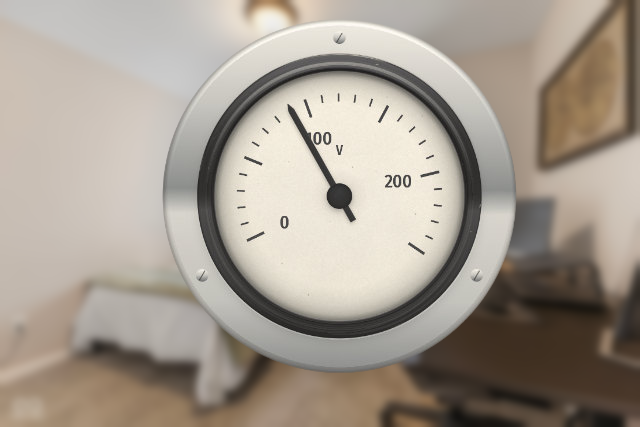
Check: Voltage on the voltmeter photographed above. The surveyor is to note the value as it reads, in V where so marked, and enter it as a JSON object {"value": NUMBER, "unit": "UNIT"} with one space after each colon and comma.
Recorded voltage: {"value": 90, "unit": "V"}
